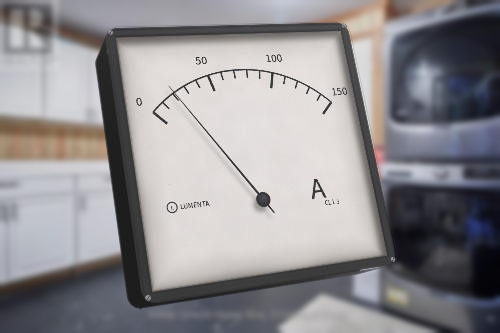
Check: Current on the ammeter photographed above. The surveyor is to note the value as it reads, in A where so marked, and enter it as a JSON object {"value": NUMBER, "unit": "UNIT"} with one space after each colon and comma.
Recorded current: {"value": 20, "unit": "A"}
